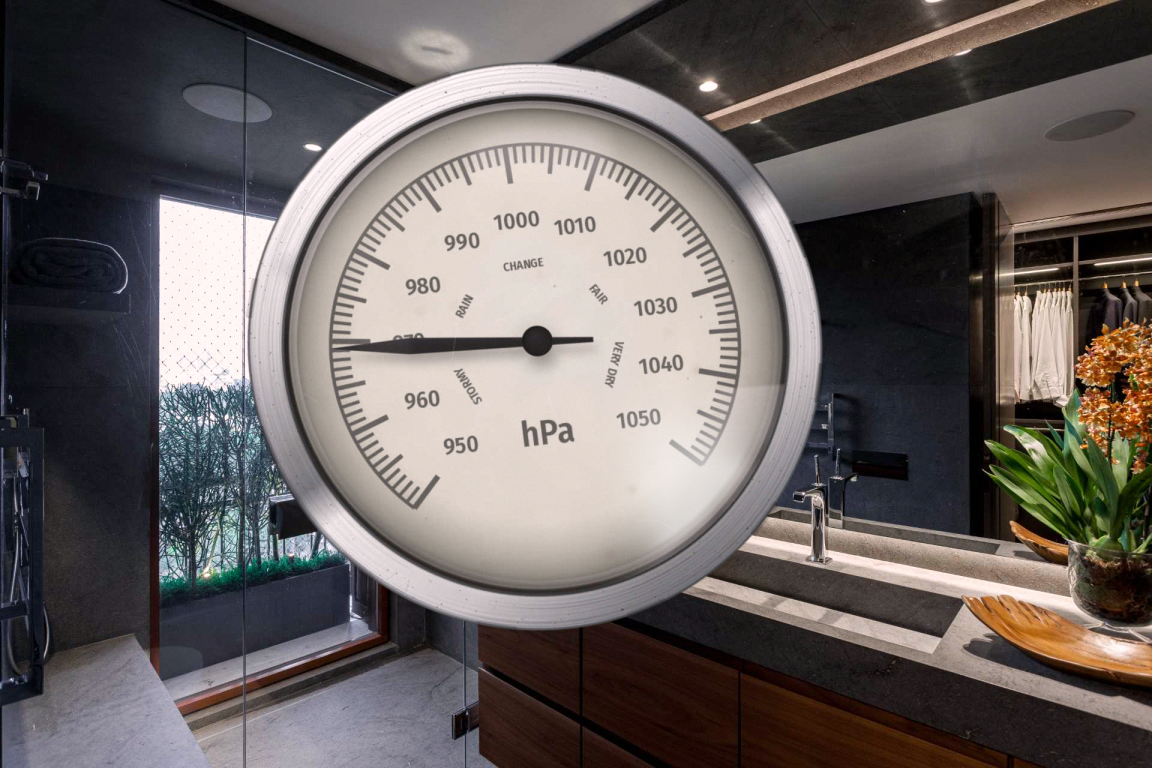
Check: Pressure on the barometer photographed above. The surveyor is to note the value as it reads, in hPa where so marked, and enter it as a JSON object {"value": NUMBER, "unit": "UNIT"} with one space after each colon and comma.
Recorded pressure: {"value": 969, "unit": "hPa"}
